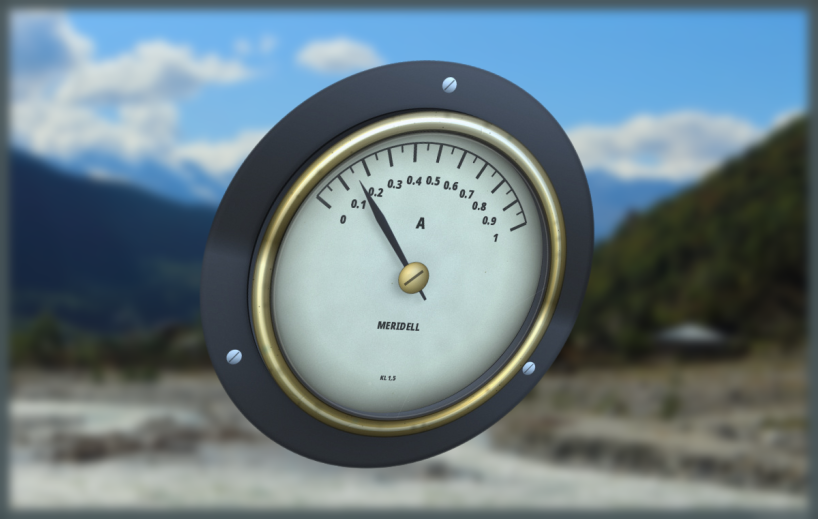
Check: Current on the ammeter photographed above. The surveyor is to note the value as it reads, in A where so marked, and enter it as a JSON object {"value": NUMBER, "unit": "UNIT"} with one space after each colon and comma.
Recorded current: {"value": 0.15, "unit": "A"}
